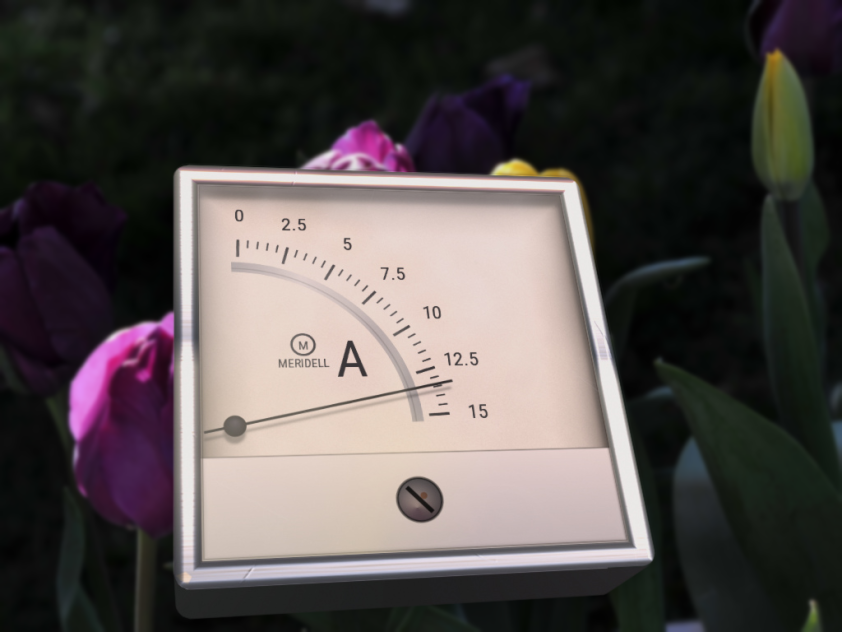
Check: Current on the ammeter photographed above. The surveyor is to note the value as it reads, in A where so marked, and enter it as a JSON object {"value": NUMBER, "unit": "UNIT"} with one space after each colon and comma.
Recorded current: {"value": 13.5, "unit": "A"}
